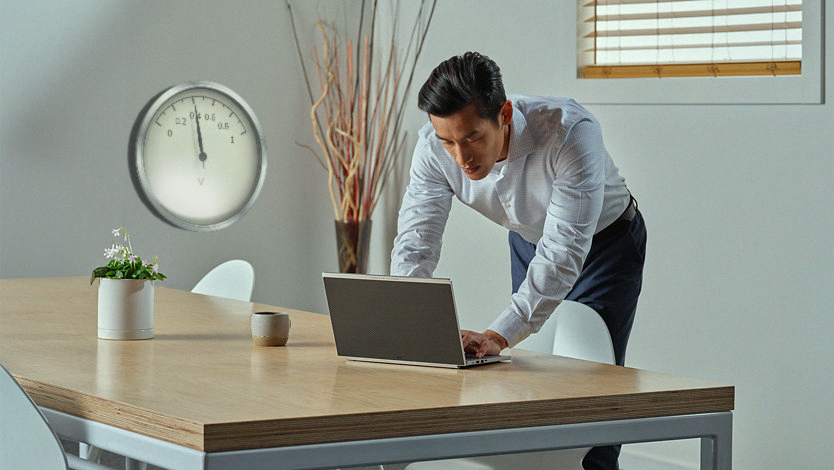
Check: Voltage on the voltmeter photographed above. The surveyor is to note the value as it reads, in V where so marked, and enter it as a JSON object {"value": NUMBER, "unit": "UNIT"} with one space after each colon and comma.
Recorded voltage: {"value": 0.4, "unit": "V"}
